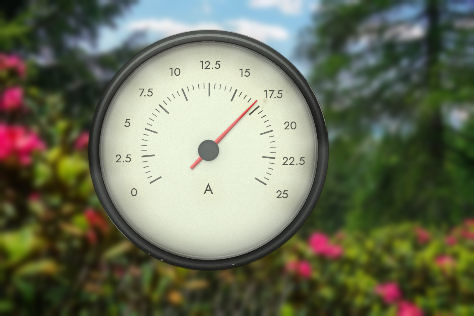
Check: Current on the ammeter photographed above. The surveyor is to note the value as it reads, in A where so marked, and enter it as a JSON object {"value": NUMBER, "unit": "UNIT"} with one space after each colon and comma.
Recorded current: {"value": 17, "unit": "A"}
